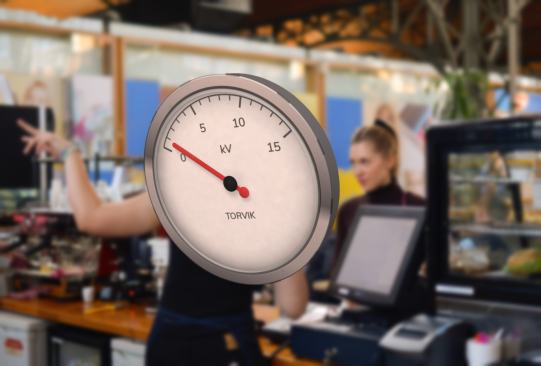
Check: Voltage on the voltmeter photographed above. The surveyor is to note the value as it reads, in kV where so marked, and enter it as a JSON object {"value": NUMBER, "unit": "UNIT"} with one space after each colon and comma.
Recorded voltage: {"value": 1, "unit": "kV"}
